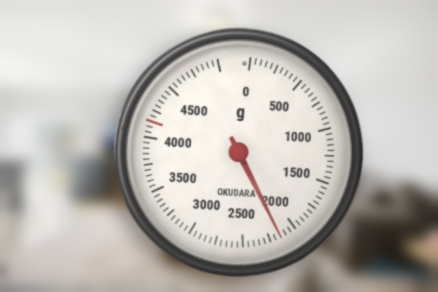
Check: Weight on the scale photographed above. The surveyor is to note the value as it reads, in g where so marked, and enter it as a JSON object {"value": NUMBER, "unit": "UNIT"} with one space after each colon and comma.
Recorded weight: {"value": 2150, "unit": "g"}
